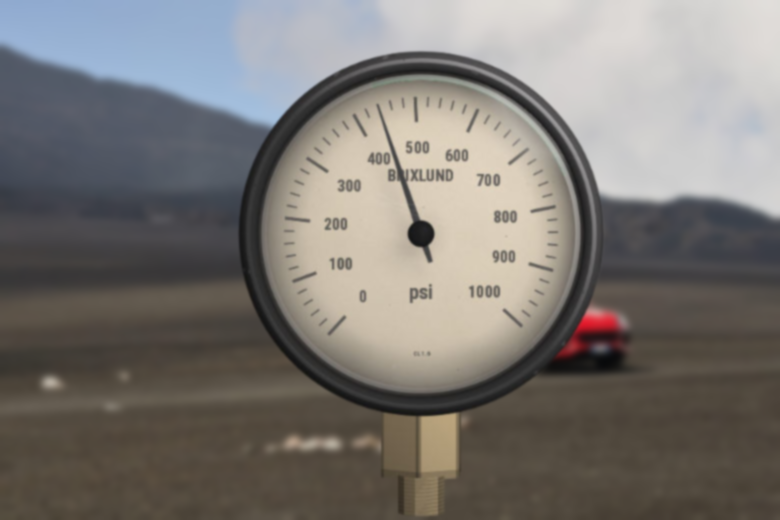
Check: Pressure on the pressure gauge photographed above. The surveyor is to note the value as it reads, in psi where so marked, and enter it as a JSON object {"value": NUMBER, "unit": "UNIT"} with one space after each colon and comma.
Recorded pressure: {"value": 440, "unit": "psi"}
